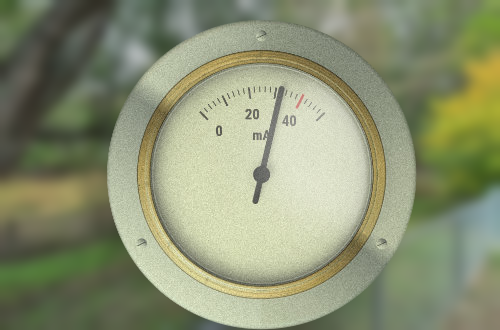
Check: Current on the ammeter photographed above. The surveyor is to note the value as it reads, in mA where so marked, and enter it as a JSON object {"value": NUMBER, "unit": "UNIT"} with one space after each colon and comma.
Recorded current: {"value": 32, "unit": "mA"}
